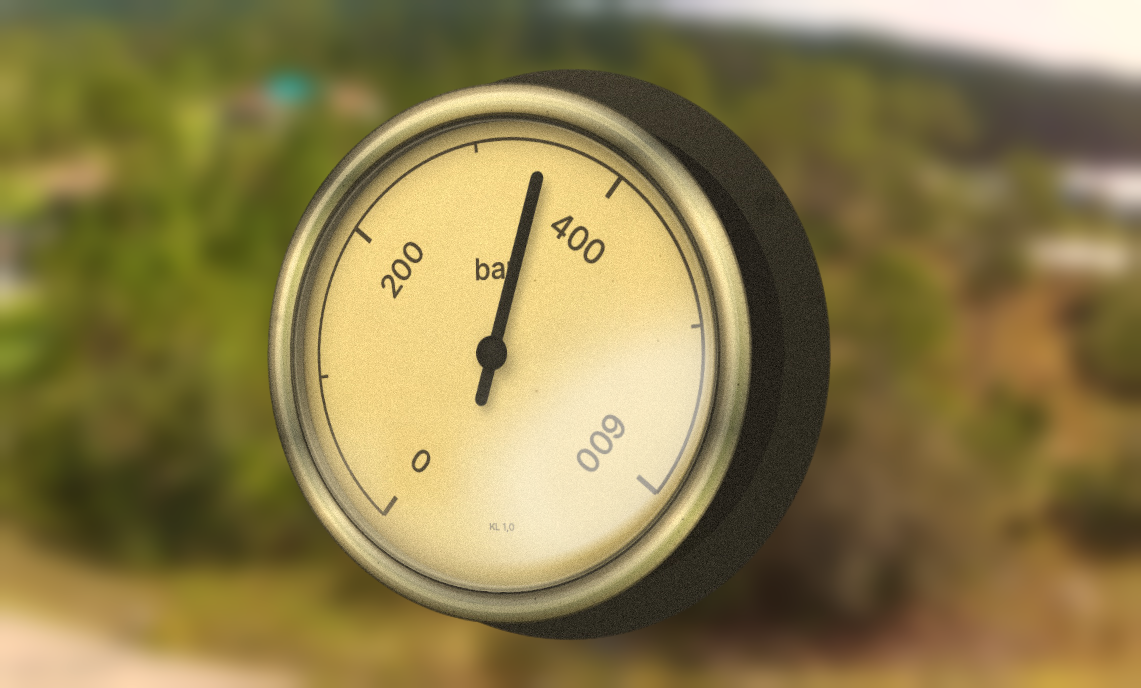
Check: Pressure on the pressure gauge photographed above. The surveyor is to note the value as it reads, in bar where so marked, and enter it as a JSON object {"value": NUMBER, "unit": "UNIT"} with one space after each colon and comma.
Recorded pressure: {"value": 350, "unit": "bar"}
